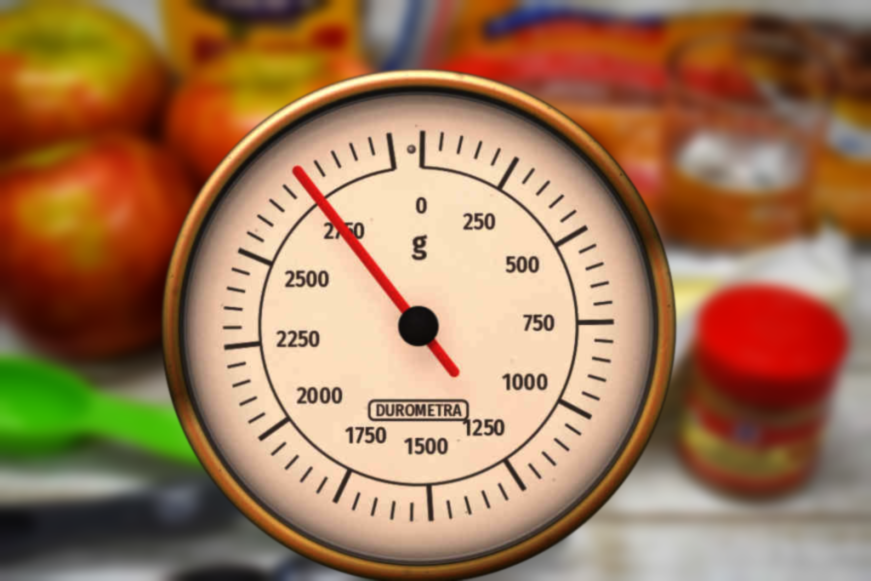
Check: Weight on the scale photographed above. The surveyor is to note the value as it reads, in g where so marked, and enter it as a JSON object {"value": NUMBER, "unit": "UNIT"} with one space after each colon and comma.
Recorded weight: {"value": 2750, "unit": "g"}
